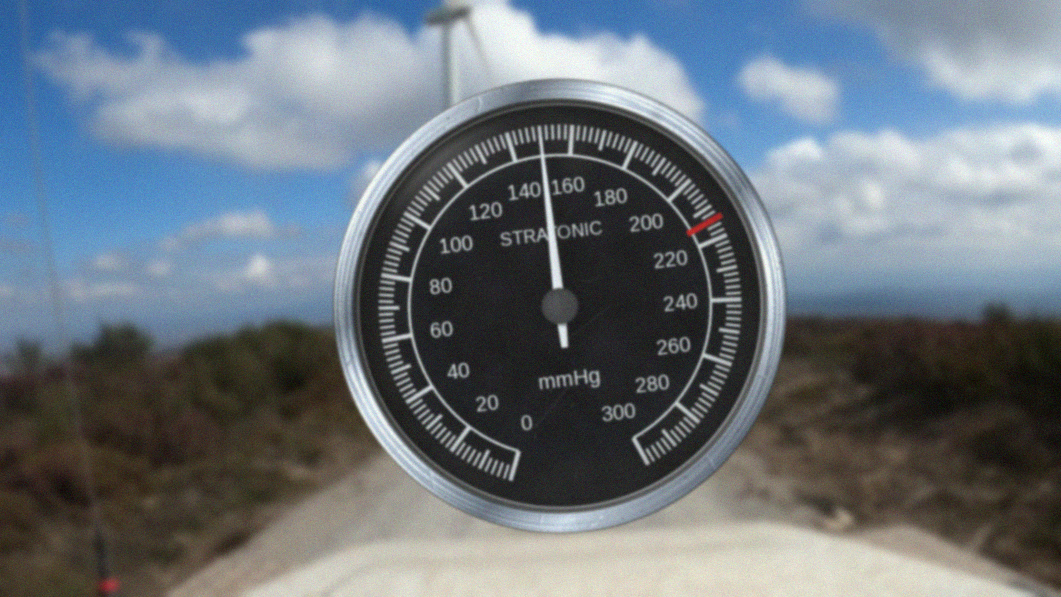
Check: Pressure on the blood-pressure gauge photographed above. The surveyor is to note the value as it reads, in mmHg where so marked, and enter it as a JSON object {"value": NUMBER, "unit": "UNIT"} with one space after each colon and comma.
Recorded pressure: {"value": 150, "unit": "mmHg"}
